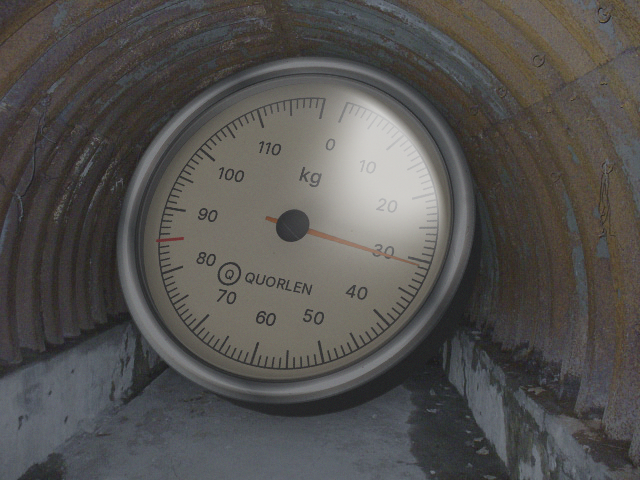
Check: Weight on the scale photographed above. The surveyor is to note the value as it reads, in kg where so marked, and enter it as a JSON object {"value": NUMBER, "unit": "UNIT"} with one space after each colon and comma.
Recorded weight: {"value": 31, "unit": "kg"}
